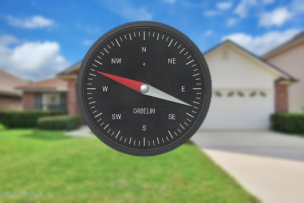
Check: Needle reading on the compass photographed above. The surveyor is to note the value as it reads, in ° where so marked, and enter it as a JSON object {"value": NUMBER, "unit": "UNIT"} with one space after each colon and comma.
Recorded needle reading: {"value": 290, "unit": "°"}
